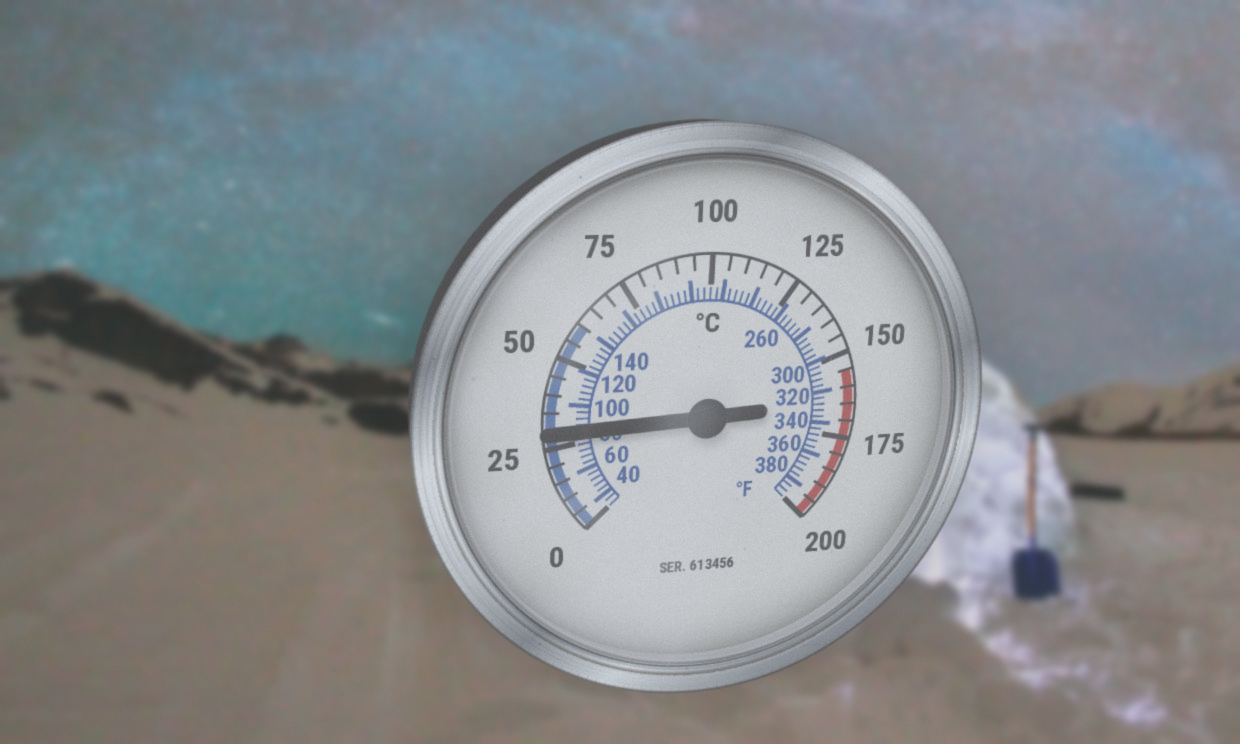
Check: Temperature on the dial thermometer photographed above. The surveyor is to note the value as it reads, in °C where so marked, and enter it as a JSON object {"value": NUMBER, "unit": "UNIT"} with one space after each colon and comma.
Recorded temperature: {"value": 30, "unit": "°C"}
